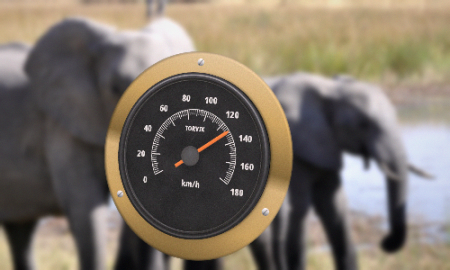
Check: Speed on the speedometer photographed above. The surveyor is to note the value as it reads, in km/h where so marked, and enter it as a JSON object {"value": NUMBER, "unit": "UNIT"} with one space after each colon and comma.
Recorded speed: {"value": 130, "unit": "km/h"}
